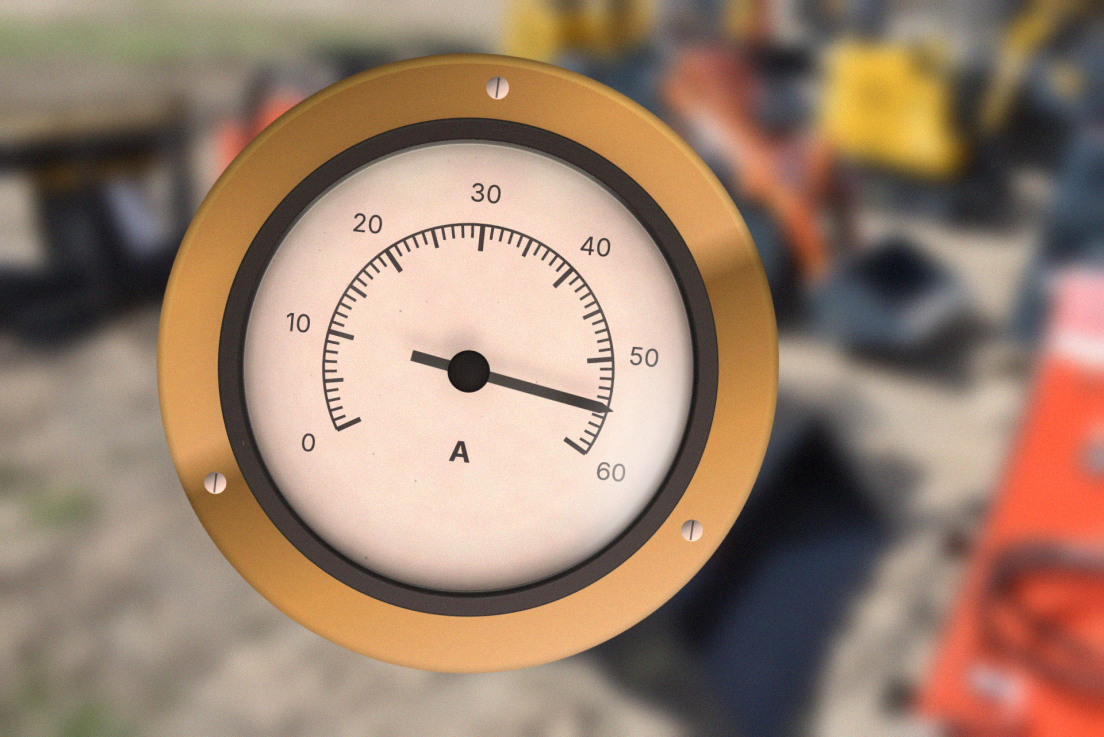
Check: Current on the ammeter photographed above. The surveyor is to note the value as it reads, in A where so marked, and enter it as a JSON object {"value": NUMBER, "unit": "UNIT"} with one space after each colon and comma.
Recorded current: {"value": 55, "unit": "A"}
